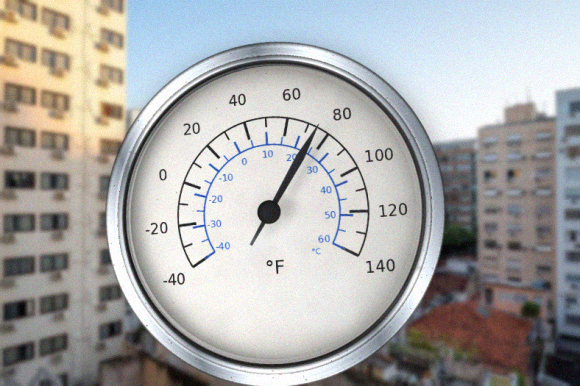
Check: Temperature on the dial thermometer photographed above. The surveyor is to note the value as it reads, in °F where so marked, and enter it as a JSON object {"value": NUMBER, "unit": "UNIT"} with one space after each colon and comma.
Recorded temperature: {"value": 75, "unit": "°F"}
